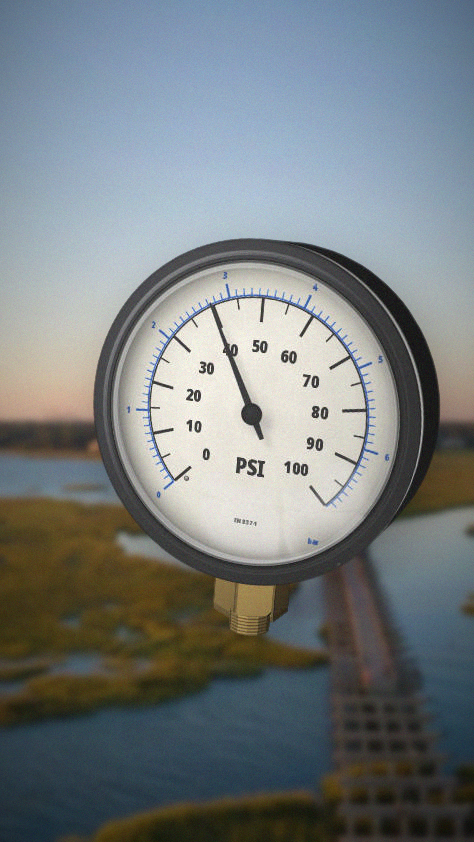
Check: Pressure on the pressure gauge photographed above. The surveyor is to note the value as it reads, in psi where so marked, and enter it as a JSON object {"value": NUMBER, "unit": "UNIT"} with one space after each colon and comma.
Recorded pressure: {"value": 40, "unit": "psi"}
